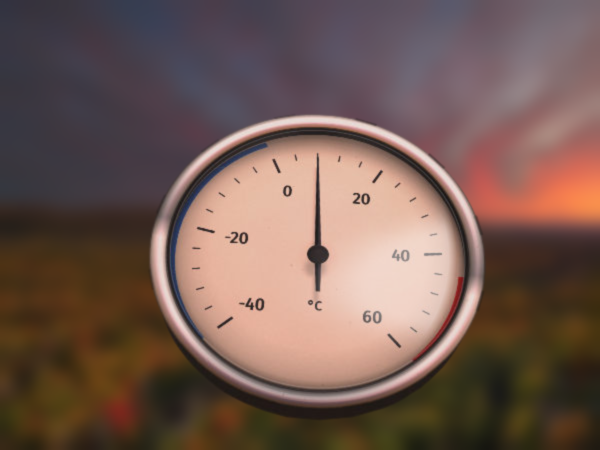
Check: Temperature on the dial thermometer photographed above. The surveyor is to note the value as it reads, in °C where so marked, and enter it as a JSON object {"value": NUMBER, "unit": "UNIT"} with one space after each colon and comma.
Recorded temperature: {"value": 8, "unit": "°C"}
